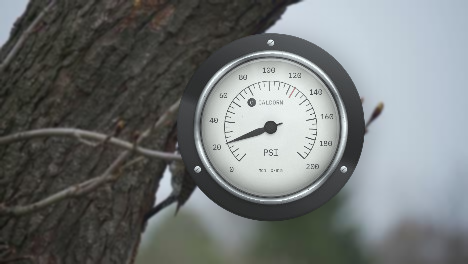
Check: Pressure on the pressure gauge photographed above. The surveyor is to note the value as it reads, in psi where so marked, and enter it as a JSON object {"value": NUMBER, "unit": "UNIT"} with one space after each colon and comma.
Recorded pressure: {"value": 20, "unit": "psi"}
